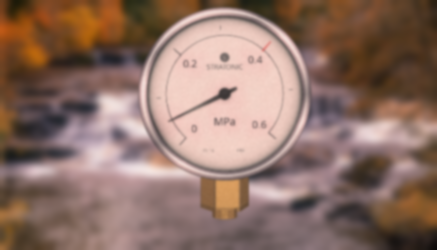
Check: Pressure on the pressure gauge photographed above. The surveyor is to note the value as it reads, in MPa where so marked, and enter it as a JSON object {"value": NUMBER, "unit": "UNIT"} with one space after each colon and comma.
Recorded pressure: {"value": 0.05, "unit": "MPa"}
